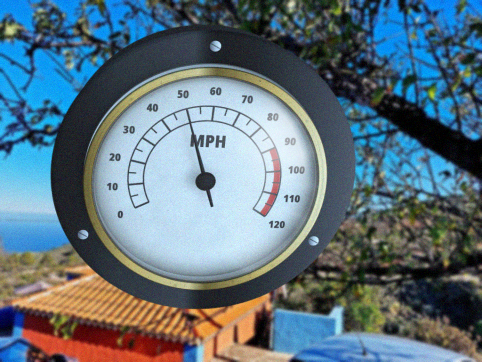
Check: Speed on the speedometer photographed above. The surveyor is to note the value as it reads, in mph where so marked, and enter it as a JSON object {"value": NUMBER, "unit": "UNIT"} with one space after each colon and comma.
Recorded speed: {"value": 50, "unit": "mph"}
